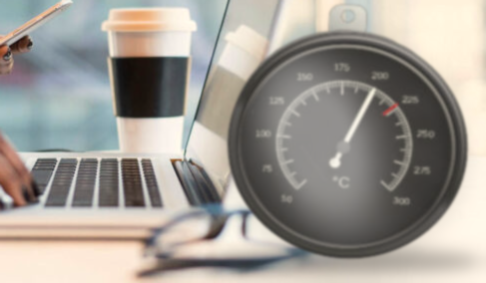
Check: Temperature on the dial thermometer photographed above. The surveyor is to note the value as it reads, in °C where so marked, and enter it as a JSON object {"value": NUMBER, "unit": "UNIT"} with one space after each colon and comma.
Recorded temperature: {"value": 200, "unit": "°C"}
